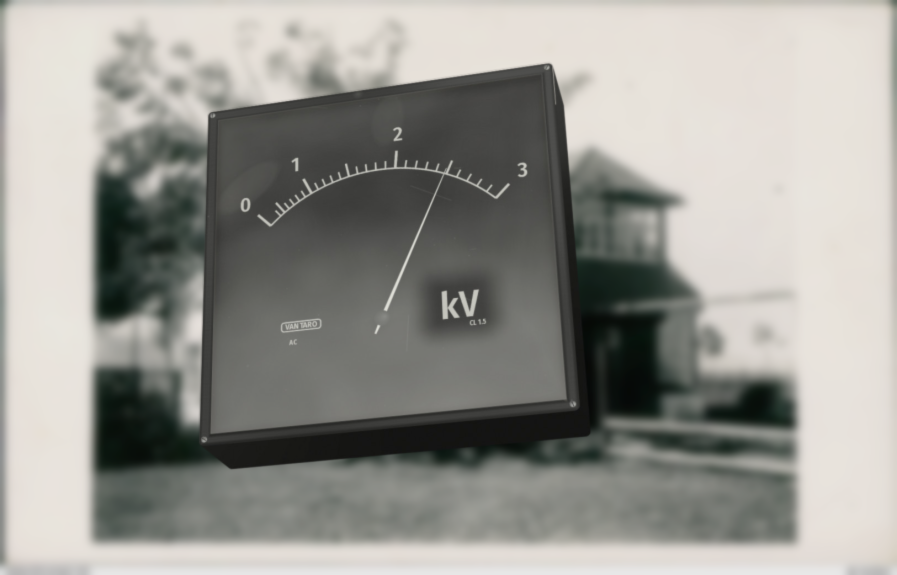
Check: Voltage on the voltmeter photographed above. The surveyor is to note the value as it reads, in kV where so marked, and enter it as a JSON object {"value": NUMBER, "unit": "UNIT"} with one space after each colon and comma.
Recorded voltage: {"value": 2.5, "unit": "kV"}
